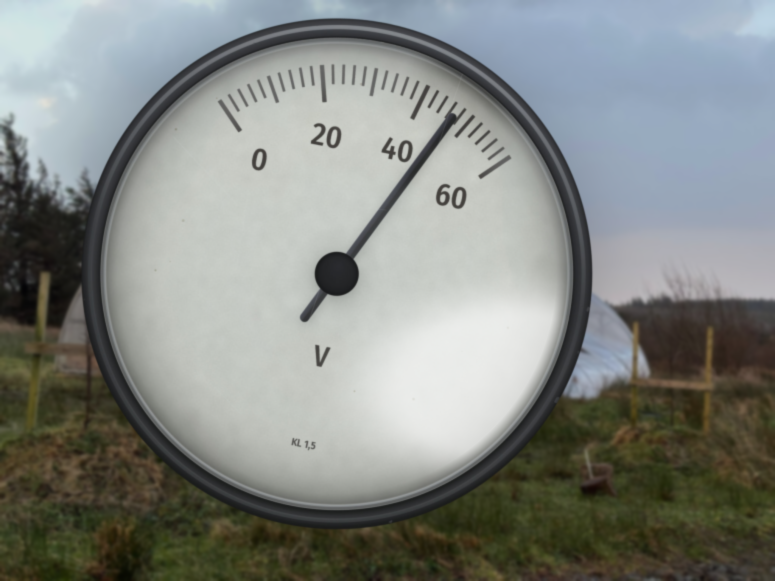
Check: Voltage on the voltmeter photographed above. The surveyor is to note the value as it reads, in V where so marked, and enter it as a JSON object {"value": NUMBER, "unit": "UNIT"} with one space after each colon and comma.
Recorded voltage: {"value": 47, "unit": "V"}
